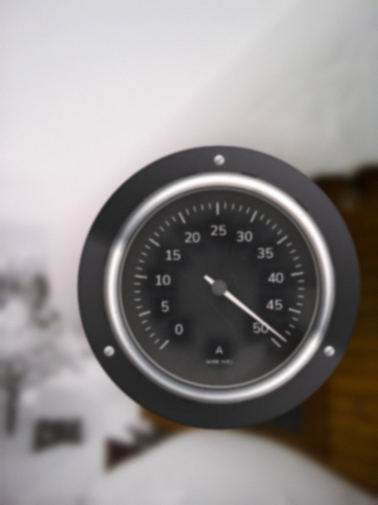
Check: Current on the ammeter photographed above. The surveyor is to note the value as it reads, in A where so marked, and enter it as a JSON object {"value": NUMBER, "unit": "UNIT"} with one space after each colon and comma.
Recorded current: {"value": 49, "unit": "A"}
